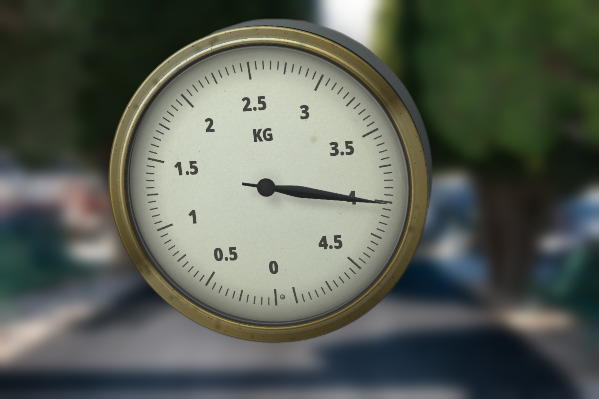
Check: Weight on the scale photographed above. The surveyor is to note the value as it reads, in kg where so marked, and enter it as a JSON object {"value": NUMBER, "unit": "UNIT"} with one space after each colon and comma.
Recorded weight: {"value": 4, "unit": "kg"}
